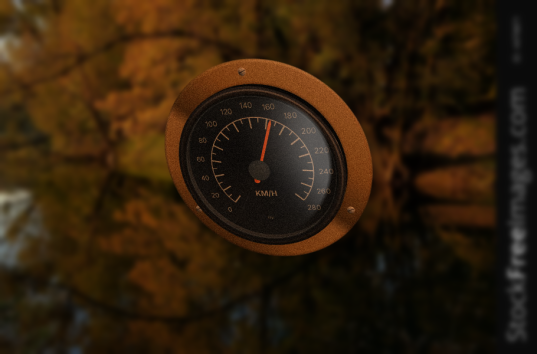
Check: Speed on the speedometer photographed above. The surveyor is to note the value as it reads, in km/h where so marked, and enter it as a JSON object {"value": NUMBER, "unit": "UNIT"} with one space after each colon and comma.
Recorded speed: {"value": 165, "unit": "km/h"}
